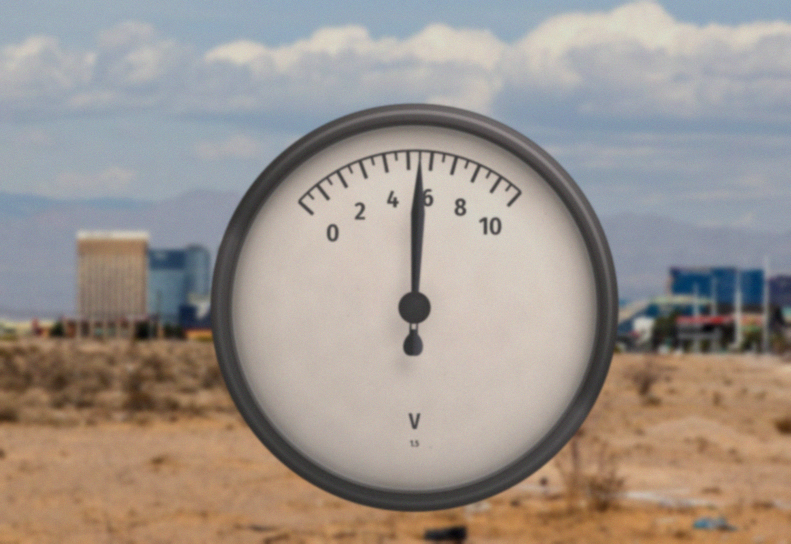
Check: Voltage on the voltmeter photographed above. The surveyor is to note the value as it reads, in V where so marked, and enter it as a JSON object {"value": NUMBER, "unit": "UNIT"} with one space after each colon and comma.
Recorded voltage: {"value": 5.5, "unit": "V"}
